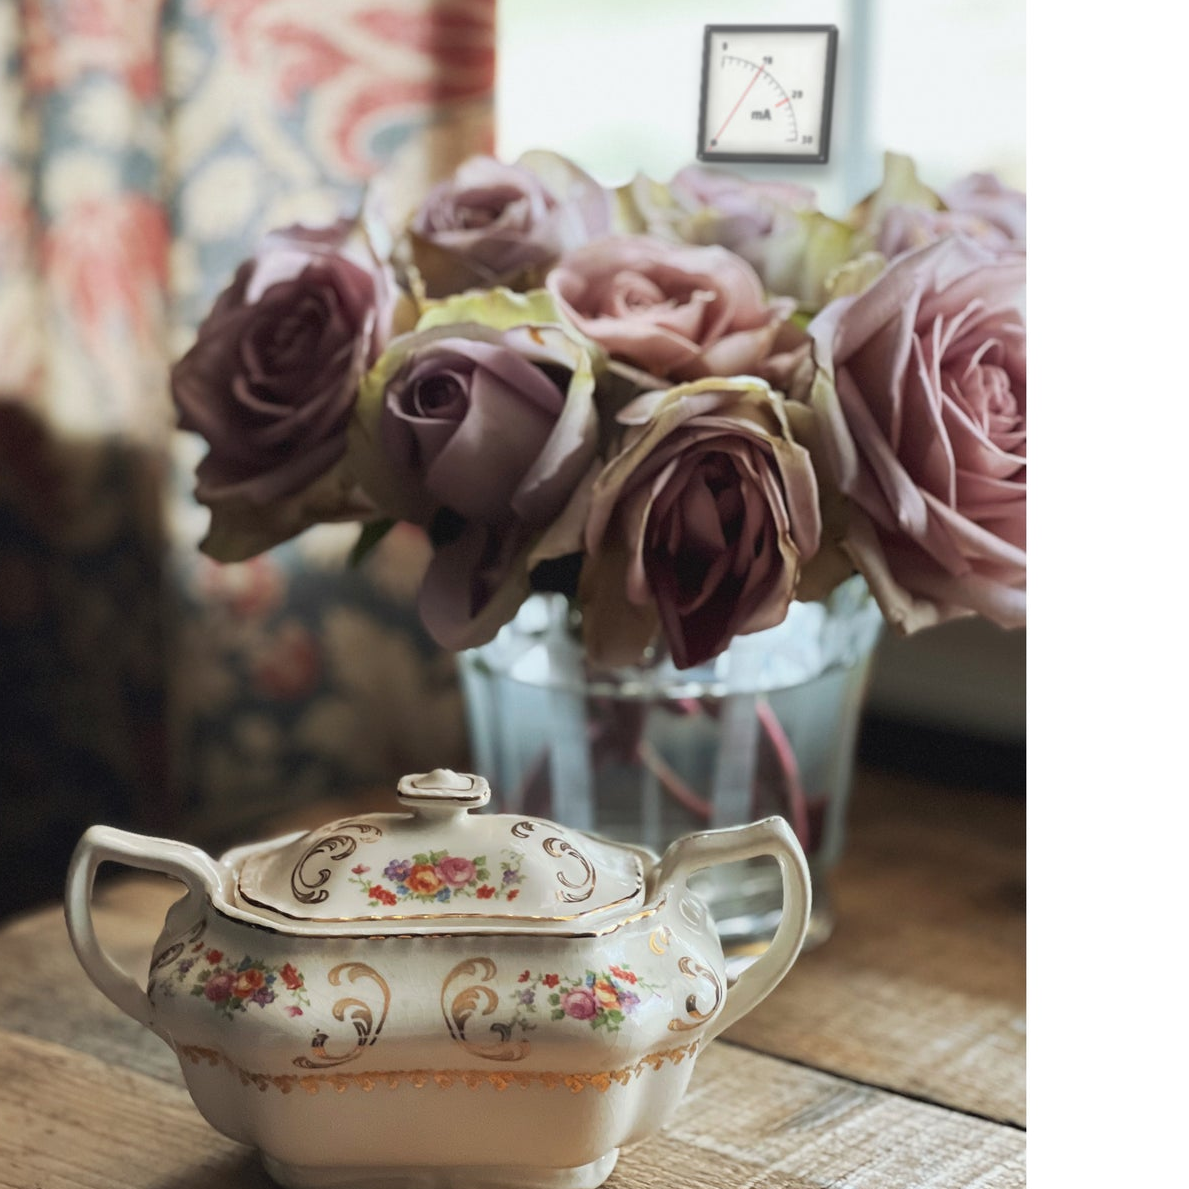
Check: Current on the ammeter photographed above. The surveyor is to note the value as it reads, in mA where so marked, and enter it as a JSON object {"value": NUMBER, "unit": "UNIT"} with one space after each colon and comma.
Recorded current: {"value": 10, "unit": "mA"}
